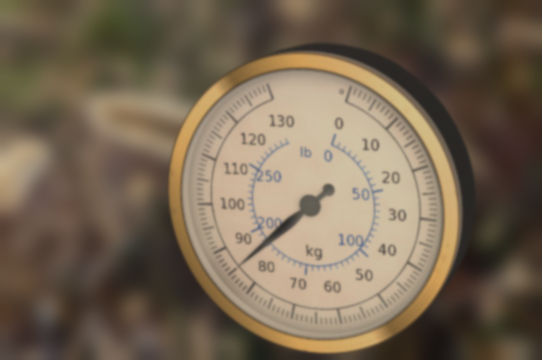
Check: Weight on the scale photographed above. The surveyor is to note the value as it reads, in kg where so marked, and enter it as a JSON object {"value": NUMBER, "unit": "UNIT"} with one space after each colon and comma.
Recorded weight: {"value": 85, "unit": "kg"}
